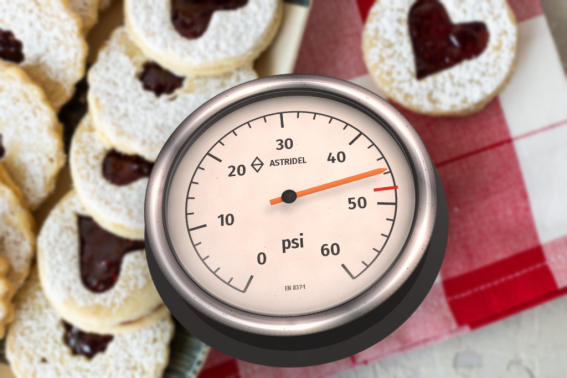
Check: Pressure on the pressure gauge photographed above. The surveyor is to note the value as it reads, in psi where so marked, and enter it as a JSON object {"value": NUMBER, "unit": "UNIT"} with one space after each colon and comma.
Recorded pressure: {"value": 46, "unit": "psi"}
